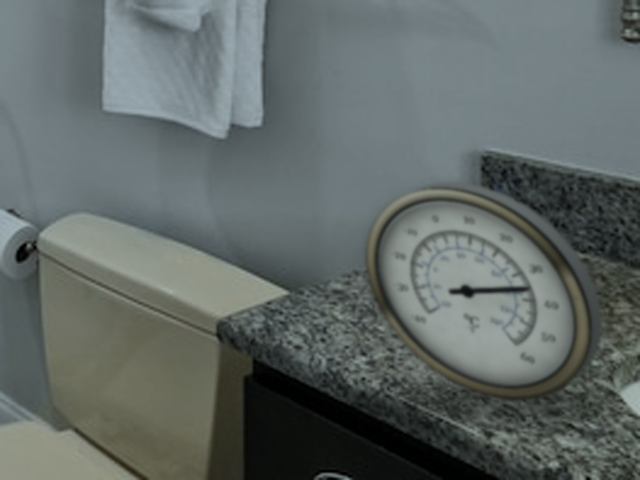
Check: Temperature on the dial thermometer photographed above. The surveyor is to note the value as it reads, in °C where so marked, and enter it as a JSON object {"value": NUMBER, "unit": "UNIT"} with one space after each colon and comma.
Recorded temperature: {"value": 35, "unit": "°C"}
